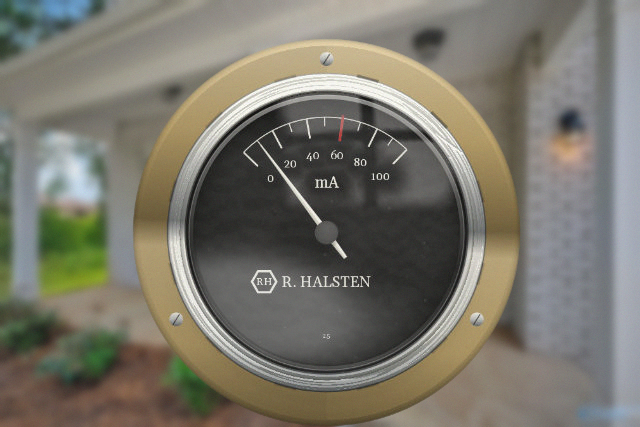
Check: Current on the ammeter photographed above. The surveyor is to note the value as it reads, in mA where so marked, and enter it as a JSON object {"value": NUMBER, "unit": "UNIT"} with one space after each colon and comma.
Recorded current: {"value": 10, "unit": "mA"}
